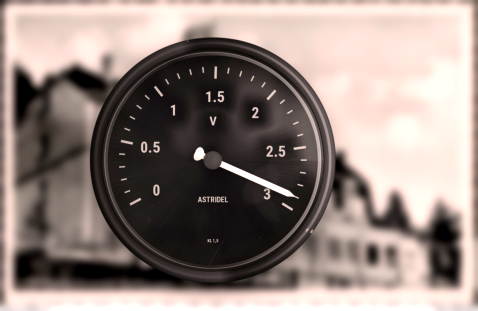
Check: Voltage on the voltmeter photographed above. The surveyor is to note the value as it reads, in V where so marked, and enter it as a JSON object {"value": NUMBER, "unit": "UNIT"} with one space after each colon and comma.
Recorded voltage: {"value": 2.9, "unit": "V"}
